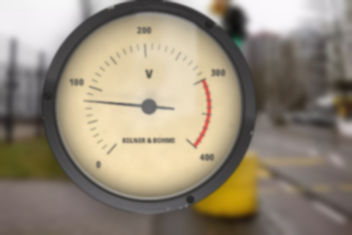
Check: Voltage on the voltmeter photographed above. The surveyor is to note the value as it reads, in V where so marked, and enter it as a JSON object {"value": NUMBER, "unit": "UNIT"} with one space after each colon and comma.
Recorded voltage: {"value": 80, "unit": "V"}
